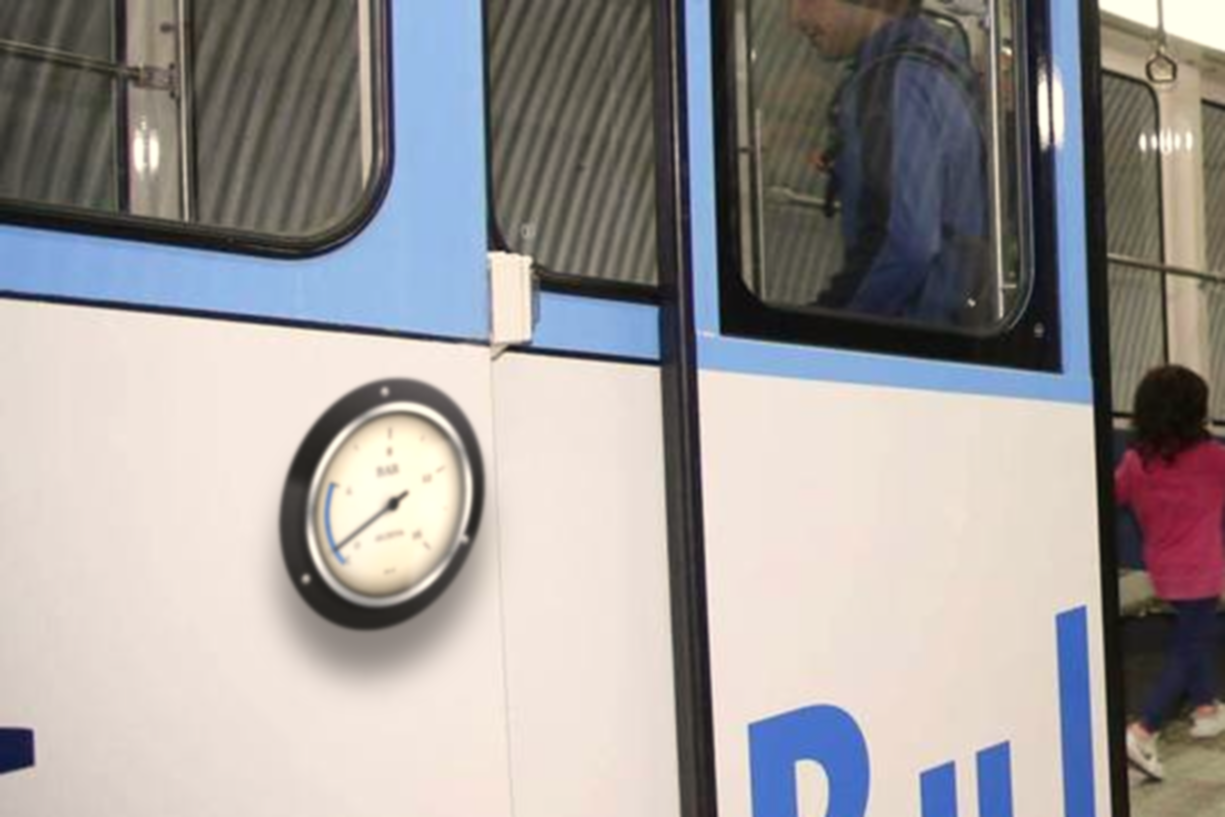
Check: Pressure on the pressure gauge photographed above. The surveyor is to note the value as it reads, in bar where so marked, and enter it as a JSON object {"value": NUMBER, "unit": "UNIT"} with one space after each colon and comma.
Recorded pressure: {"value": 1, "unit": "bar"}
